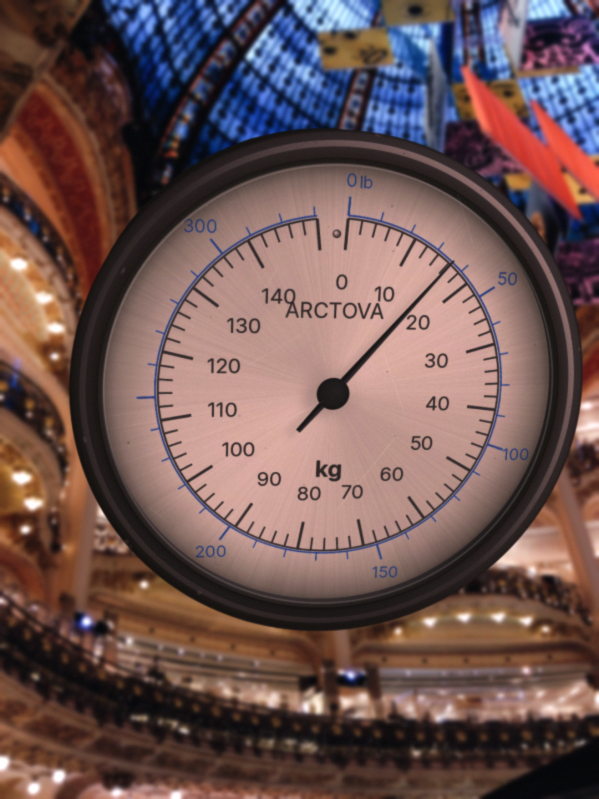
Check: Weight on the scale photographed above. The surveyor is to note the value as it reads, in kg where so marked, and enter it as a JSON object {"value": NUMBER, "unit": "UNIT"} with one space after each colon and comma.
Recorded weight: {"value": 16, "unit": "kg"}
